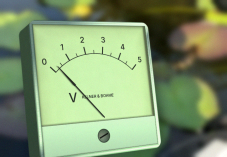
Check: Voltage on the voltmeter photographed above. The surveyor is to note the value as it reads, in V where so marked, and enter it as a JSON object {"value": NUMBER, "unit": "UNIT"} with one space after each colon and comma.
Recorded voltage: {"value": 0.25, "unit": "V"}
